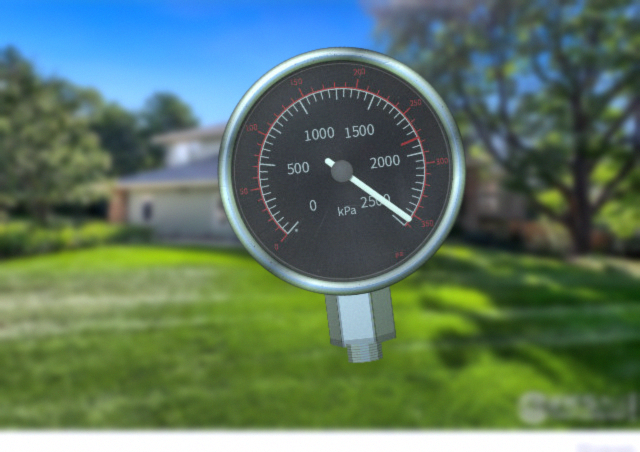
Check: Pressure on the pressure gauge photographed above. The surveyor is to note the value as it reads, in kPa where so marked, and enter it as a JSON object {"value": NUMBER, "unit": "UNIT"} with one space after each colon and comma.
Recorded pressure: {"value": 2450, "unit": "kPa"}
